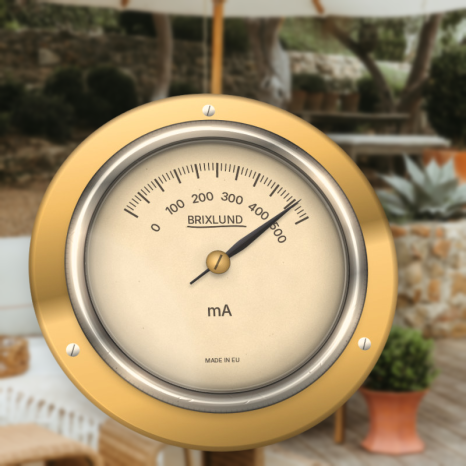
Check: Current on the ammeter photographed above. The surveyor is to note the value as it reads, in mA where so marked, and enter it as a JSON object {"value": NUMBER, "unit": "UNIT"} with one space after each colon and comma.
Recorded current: {"value": 460, "unit": "mA"}
